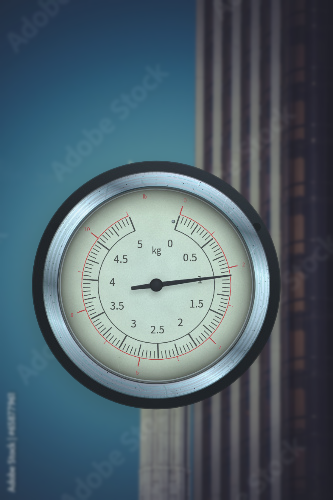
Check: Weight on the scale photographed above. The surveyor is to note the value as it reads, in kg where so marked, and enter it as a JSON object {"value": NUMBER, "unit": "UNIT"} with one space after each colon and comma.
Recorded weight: {"value": 1, "unit": "kg"}
